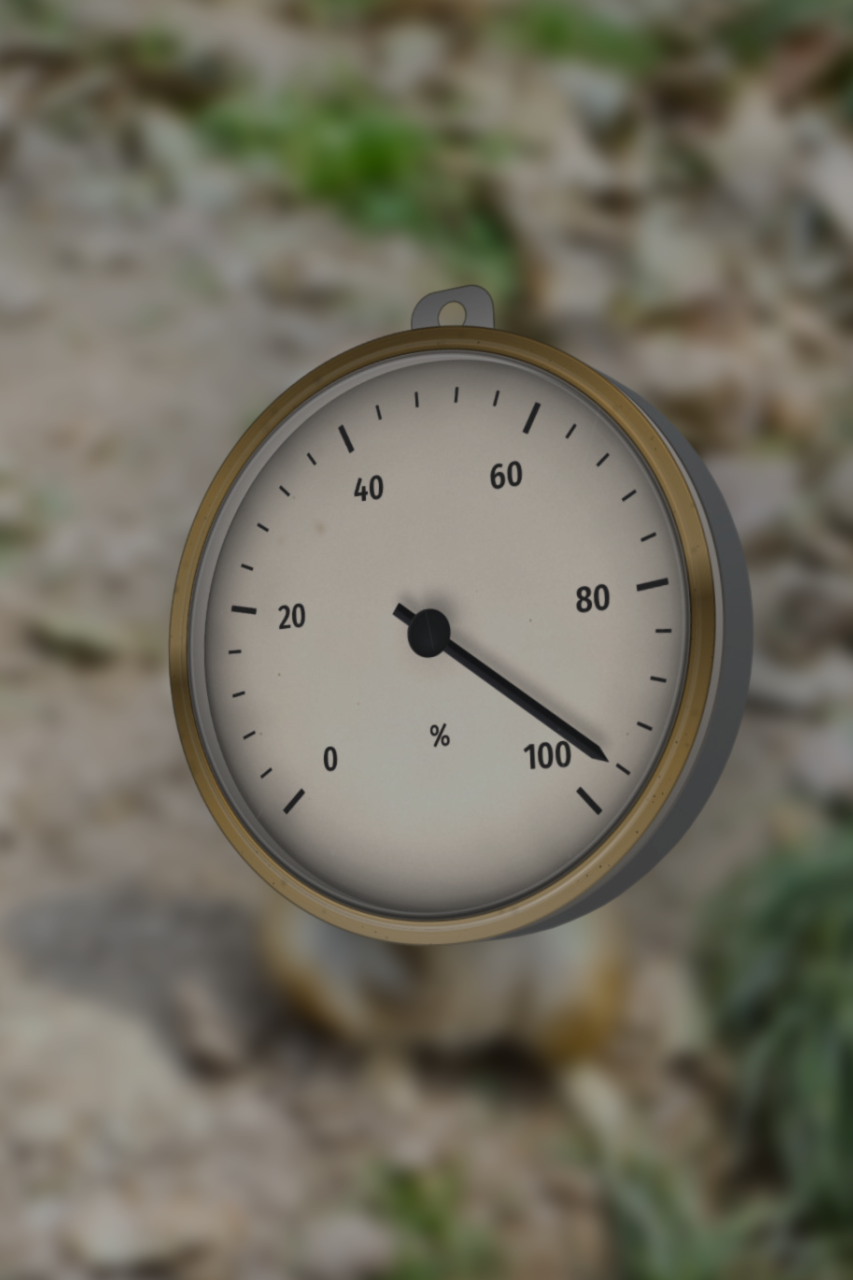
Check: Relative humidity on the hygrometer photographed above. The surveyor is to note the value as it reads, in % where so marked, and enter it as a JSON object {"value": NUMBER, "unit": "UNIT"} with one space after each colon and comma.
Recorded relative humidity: {"value": 96, "unit": "%"}
